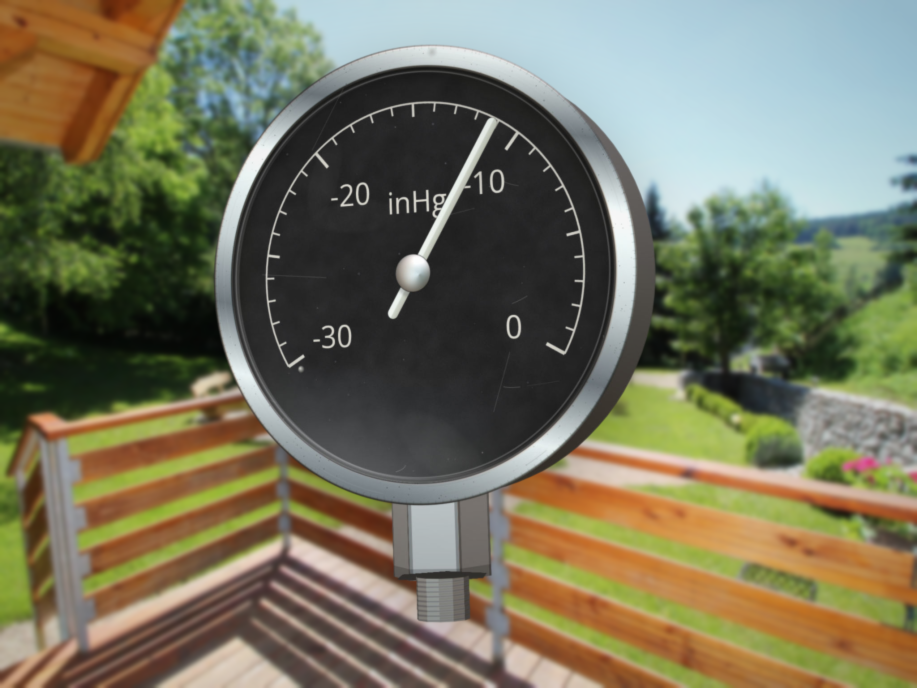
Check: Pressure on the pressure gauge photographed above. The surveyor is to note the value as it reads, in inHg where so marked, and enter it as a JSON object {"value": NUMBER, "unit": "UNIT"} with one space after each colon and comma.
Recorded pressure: {"value": -11, "unit": "inHg"}
